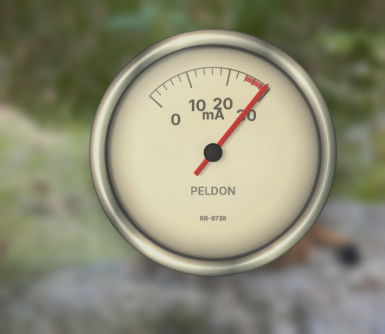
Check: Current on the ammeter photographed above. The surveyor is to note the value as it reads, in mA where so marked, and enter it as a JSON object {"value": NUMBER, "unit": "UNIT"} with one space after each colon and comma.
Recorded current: {"value": 29, "unit": "mA"}
